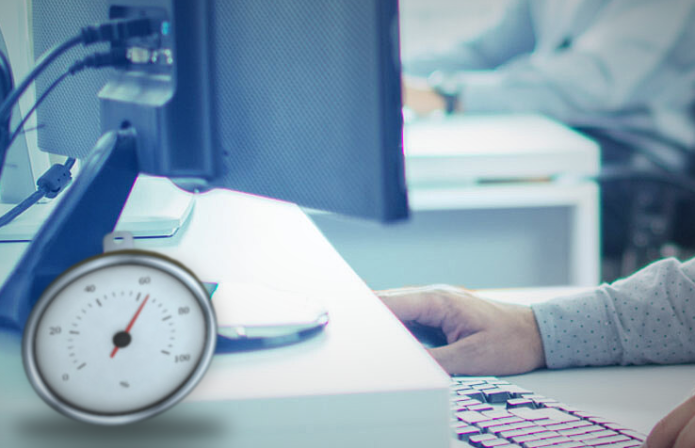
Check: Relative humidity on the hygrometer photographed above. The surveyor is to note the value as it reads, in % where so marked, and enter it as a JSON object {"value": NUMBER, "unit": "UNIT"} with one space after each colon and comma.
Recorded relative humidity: {"value": 64, "unit": "%"}
